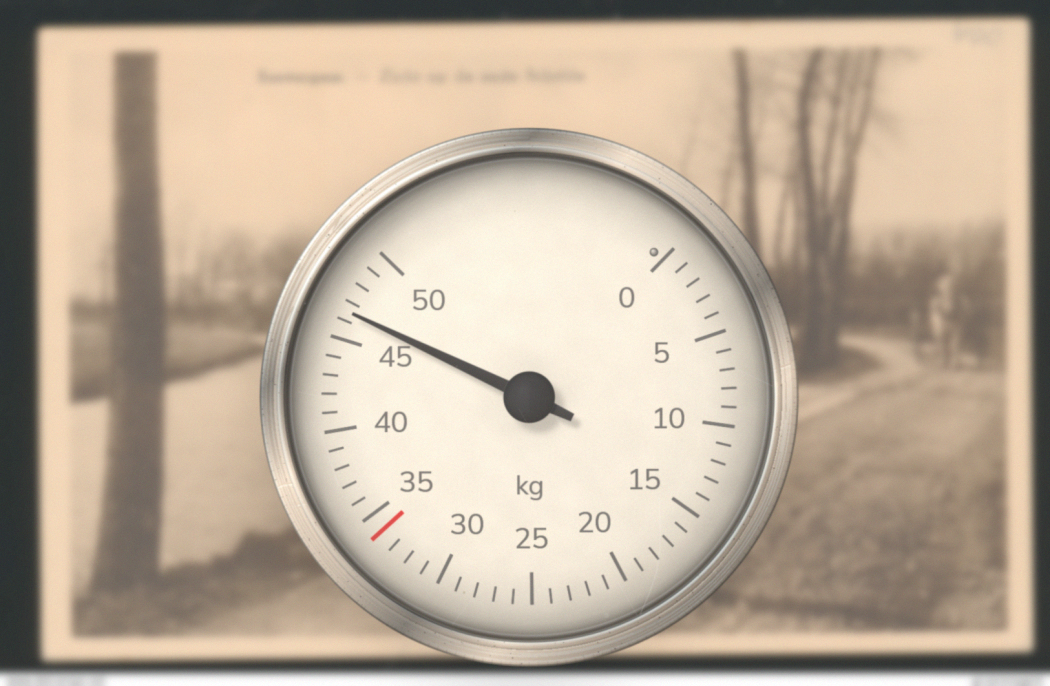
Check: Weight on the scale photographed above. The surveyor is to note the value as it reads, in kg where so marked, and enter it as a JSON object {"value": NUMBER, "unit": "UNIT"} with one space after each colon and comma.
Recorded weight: {"value": 46.5, "unit": "kg"}
